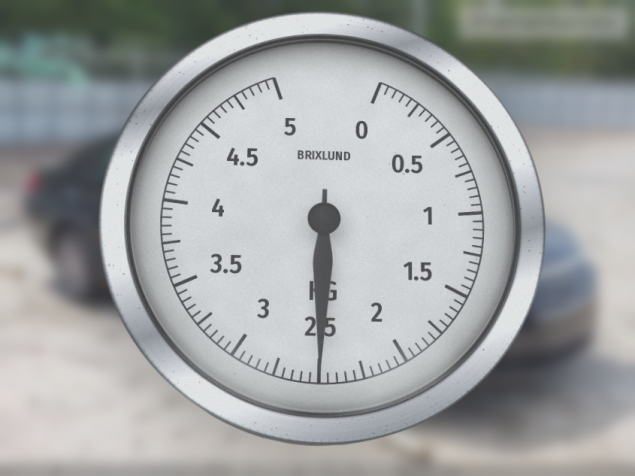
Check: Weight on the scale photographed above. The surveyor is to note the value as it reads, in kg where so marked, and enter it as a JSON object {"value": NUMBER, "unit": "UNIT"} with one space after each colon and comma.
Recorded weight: {"value": 2.5, "unit": "kg"}
